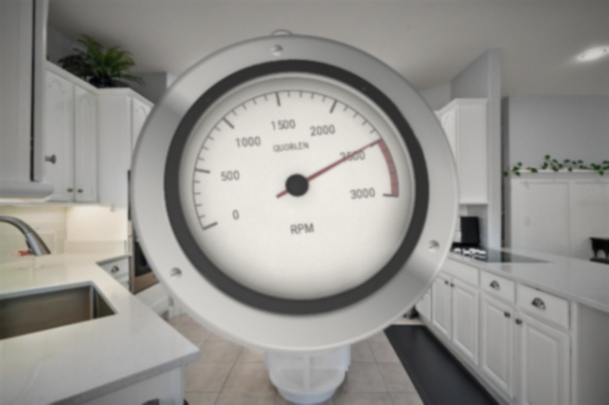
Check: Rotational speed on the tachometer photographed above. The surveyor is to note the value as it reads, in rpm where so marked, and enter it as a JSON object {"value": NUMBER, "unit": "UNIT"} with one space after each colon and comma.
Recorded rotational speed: {"value": 2500, "unit": "rpm"}
